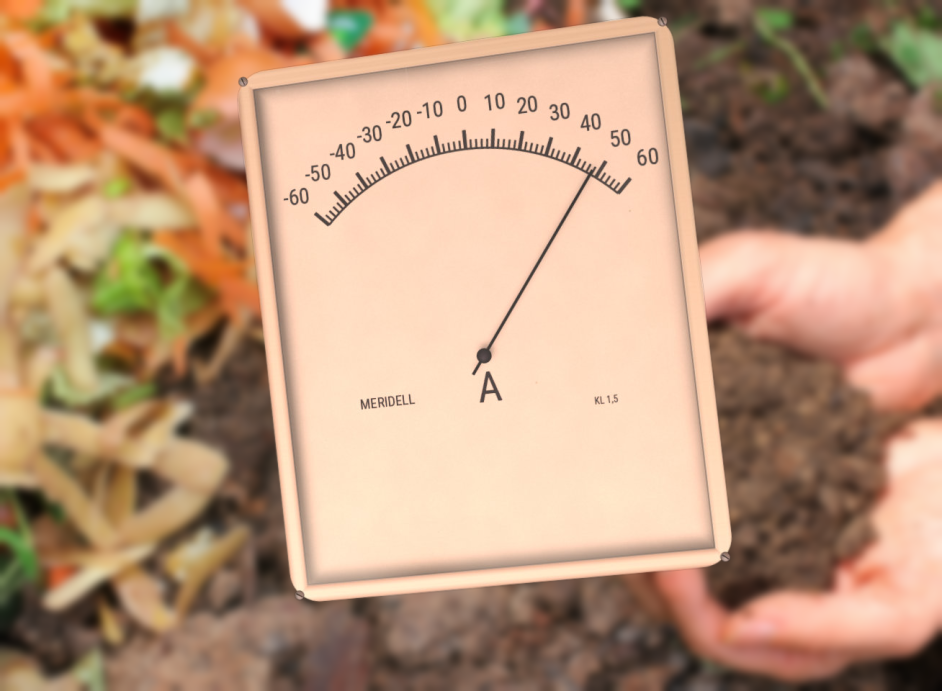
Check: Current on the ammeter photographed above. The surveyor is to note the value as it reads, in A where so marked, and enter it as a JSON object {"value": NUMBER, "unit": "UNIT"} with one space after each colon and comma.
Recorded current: {"value": 48, "unit": "A"}
